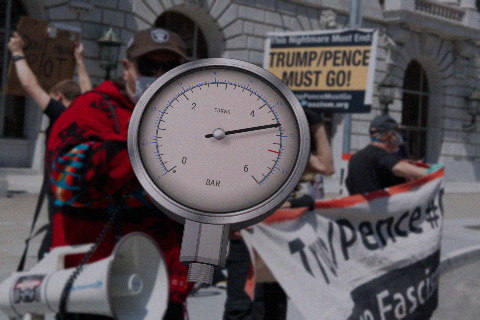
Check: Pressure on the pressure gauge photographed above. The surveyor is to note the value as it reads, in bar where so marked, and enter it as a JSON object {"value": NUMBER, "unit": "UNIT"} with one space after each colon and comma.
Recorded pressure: {"value": 4.6, "unit": "bar"}
